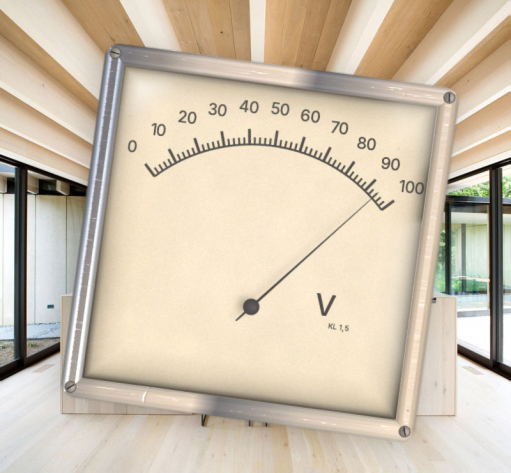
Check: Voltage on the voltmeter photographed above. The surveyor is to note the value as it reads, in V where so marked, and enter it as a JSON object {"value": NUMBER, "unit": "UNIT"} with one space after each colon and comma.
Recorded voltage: {"value": 94, "unit": "V"}
